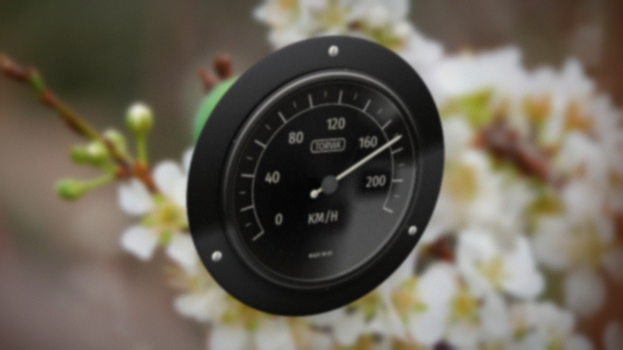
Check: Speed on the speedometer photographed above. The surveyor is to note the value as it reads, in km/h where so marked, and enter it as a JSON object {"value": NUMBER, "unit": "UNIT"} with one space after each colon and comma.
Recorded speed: {"value": 170, "unit": "km/h"}
